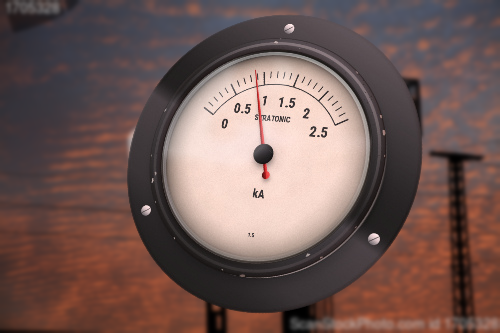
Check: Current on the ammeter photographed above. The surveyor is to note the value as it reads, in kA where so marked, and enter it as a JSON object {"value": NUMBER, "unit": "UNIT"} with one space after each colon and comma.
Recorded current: {"value": 0.9, "unit": "kA"}
